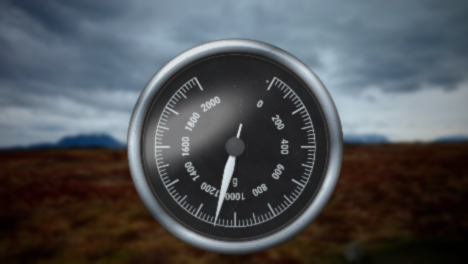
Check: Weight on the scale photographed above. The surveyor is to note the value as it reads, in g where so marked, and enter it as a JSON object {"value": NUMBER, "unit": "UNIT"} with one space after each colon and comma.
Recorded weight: {"value": 1100, "unit": "g"}
